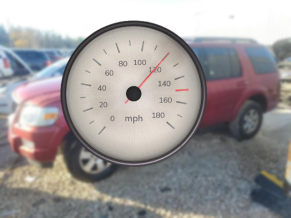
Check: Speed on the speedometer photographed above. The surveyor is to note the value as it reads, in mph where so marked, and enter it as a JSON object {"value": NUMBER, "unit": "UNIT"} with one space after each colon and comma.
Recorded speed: {"value": 120, "unit": "mph"}
